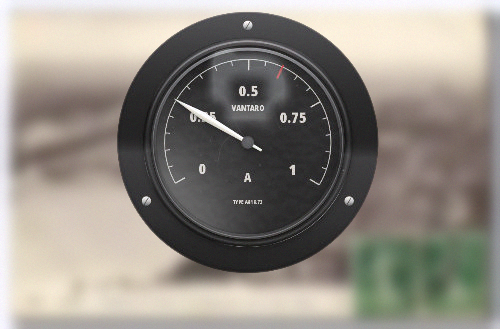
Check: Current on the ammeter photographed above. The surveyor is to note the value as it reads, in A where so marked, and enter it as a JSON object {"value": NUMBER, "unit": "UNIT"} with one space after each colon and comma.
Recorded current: {"value": 0.25, "unit": "A"}
